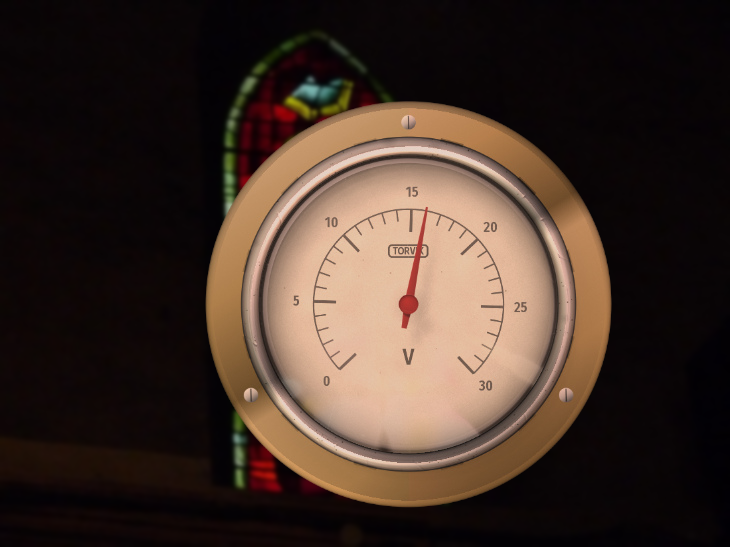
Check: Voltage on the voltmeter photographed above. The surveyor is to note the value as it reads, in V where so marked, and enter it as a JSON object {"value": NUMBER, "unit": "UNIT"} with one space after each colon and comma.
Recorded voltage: {"value": 16, "unit": "V"}
